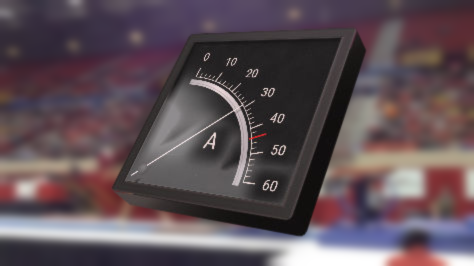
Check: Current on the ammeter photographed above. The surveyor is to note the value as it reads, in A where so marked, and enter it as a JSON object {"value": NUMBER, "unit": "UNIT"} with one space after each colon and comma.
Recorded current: {"value": 30, "unit": "A"}
